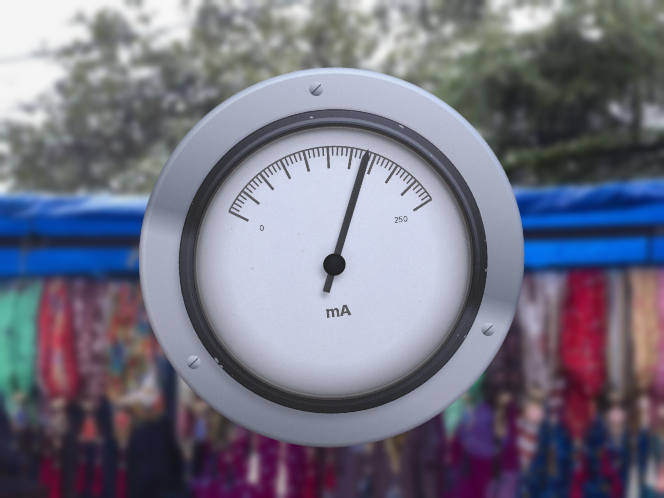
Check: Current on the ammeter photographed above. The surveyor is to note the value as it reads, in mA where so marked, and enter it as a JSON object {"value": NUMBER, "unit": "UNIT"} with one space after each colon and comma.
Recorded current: {"value": 165, "unit": "mA"}
